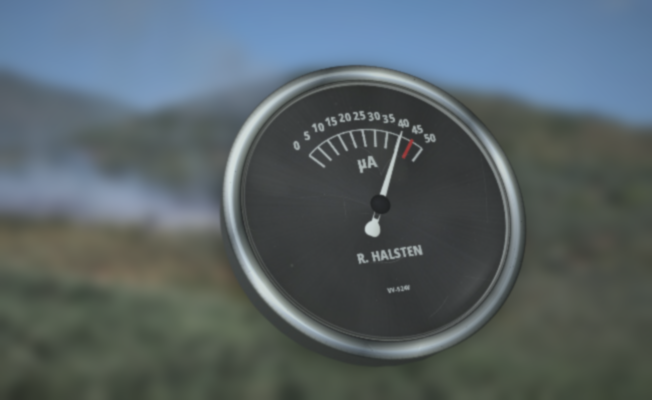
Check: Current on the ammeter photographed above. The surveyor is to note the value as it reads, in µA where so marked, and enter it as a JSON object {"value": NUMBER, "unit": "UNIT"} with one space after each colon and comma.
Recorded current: {"value": 40, "unit": "µA"}
